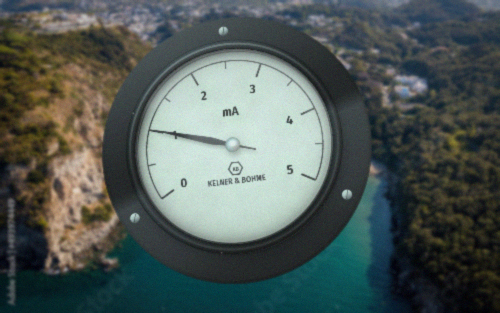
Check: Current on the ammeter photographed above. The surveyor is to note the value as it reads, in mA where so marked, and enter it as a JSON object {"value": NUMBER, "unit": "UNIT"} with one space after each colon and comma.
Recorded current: {"value": 1, "unit": "mA"}
